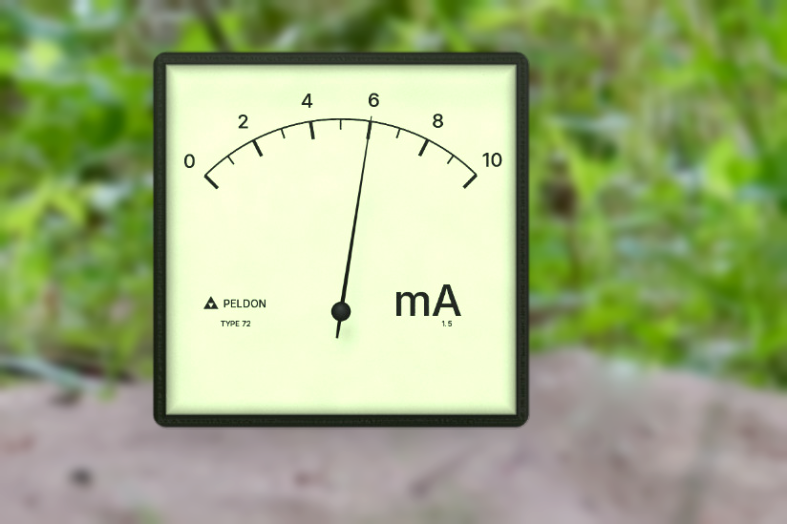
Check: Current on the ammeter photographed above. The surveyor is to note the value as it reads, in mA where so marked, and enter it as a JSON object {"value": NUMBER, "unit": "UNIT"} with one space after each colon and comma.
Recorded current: {"value": 6, "unit": "mA"}
